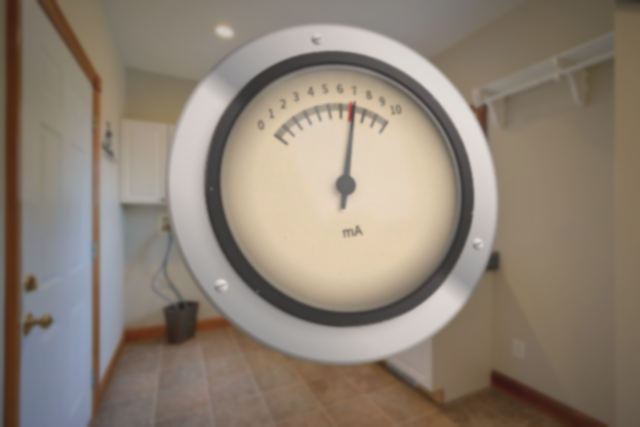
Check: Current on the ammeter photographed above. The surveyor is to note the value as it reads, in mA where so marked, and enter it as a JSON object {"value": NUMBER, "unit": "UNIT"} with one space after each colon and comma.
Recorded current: {"value": 7, "unit": "mA"}
